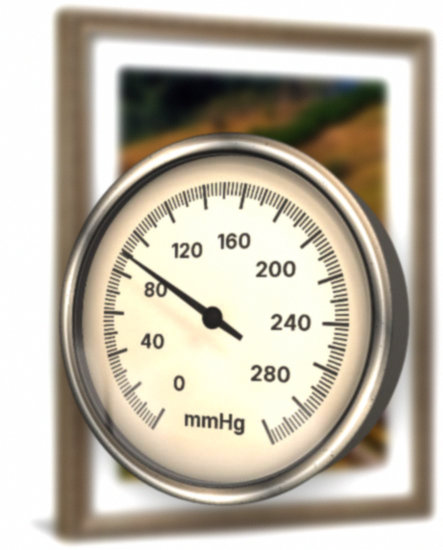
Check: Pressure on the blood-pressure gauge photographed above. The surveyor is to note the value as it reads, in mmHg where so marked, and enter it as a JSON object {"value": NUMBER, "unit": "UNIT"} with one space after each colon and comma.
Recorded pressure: {"value": 90, "unit": "mmHg"}
